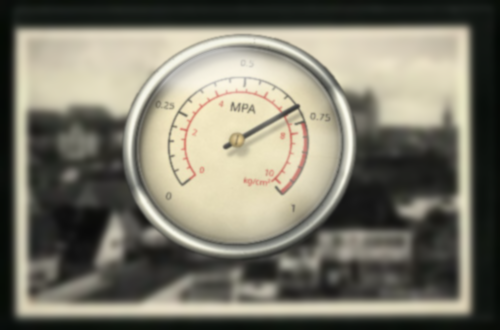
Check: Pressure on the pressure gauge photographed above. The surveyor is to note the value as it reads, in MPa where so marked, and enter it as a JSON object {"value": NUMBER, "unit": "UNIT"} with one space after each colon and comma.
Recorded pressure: {"value": 0.7, "unit": "MPa"}
